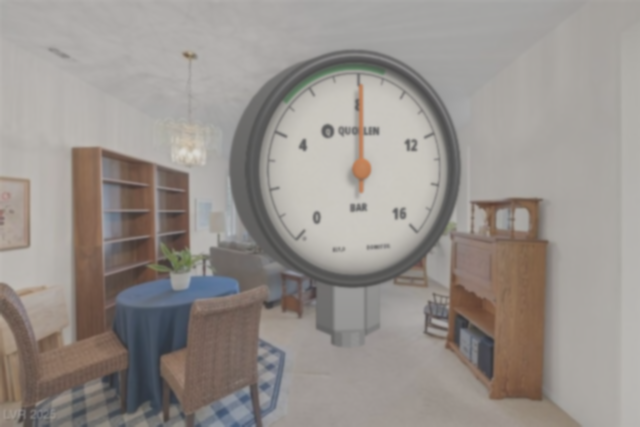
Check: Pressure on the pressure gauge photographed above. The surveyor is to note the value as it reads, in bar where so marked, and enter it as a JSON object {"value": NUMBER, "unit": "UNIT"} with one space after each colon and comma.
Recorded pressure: {"value": 8, "unit": "bar"}
